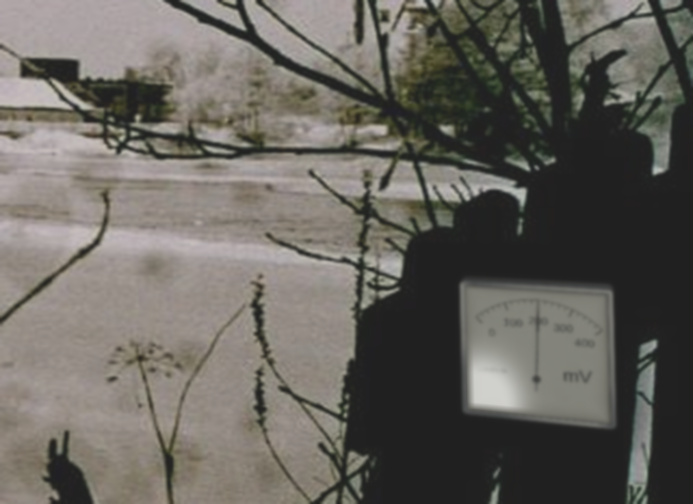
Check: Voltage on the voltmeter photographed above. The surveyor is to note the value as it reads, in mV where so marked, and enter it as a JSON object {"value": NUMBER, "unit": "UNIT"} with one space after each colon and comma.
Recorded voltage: {"value": 200, "unit": "mV"}
